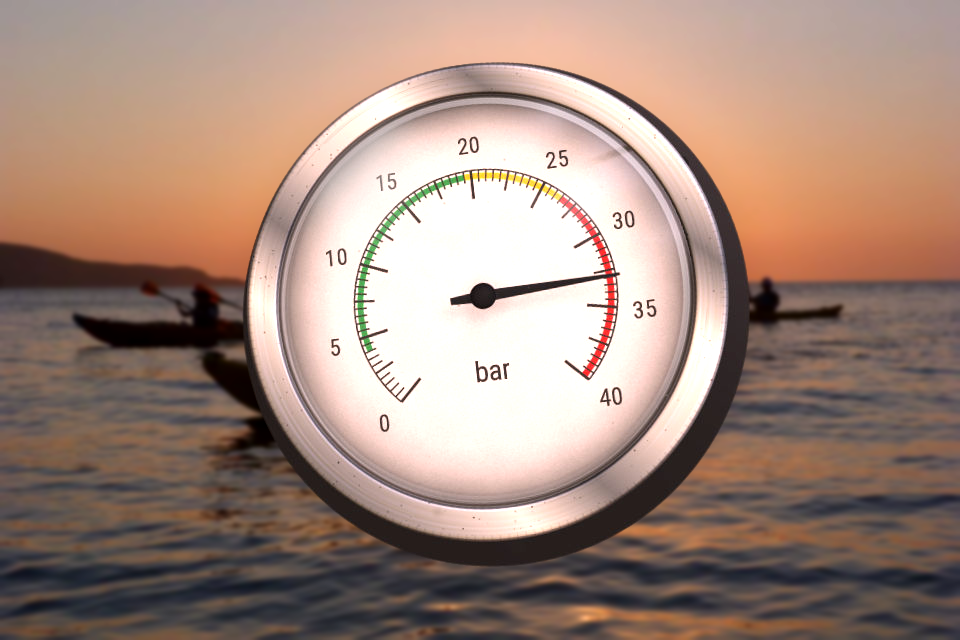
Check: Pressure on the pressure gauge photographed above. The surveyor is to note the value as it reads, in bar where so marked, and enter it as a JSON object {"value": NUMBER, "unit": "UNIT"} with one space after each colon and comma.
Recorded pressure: {"value": 33, "unit": "bar"}
